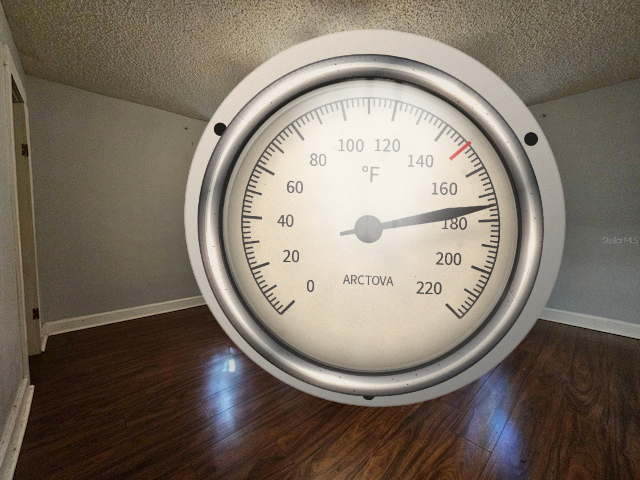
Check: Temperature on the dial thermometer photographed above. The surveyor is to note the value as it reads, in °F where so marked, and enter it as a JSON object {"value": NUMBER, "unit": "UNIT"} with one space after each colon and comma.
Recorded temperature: {"value": 174, "unit": "°F"}
